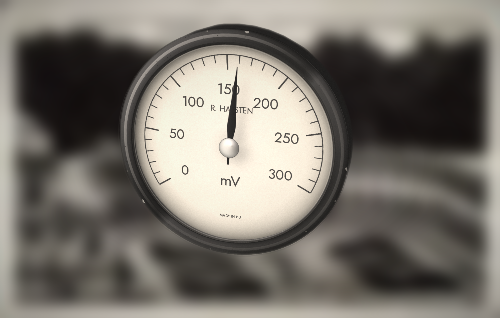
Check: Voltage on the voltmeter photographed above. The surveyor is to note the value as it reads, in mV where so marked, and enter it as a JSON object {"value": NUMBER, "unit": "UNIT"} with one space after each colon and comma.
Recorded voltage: {"value": 160, "unit": "mV"}
